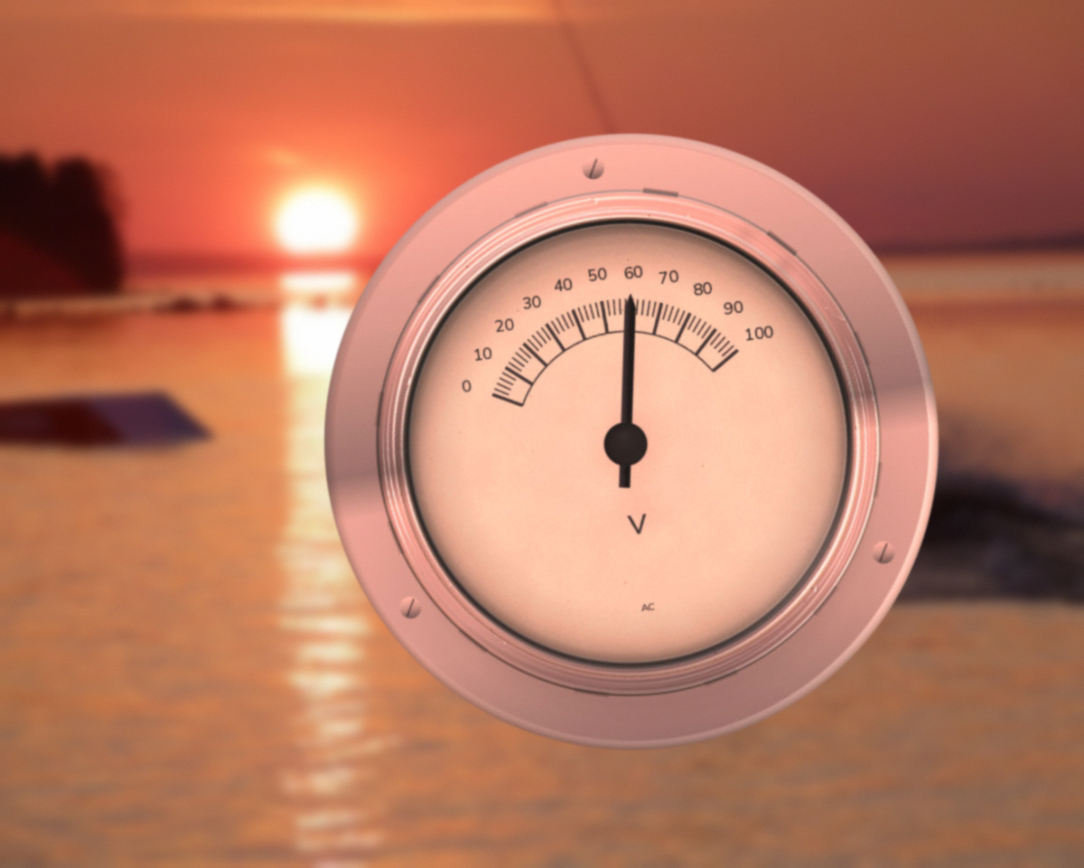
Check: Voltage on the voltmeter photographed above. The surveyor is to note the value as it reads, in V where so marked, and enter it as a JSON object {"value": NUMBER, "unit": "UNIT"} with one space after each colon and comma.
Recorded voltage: {"value": 60, "unit": "V"}
